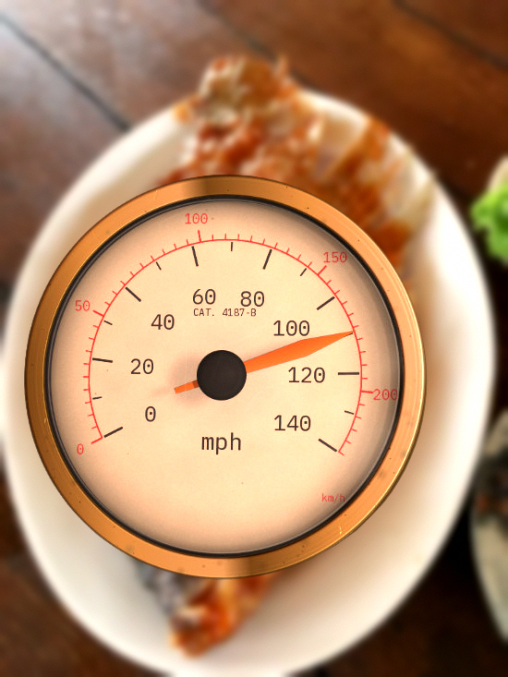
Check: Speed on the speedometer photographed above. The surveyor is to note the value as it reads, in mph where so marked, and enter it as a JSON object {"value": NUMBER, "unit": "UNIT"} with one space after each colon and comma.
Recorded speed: {"value": 110, "unit": "mph"}
